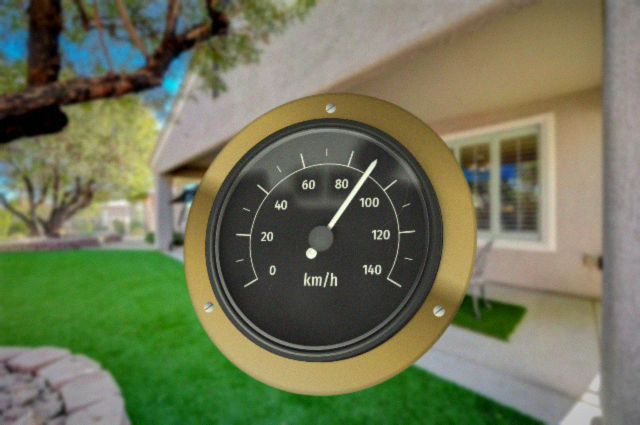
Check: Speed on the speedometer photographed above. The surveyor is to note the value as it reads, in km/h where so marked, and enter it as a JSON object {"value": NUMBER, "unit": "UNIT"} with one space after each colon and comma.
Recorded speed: {"value": 90, "unit": "km/h"}
